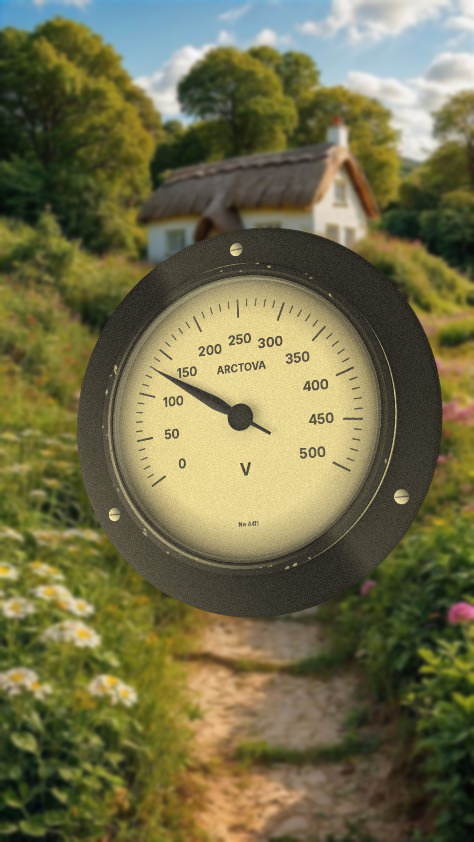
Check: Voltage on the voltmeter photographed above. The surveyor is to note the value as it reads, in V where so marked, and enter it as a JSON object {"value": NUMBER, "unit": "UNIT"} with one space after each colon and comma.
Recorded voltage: {"value": 130, "unit": "V"}
